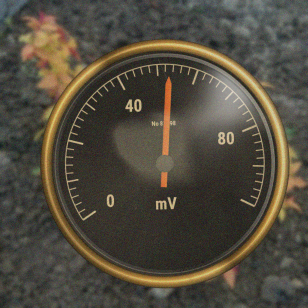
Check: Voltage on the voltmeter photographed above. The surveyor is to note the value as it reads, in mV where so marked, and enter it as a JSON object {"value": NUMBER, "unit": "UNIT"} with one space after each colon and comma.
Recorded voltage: {"value": 53, "unit": "mV"}
